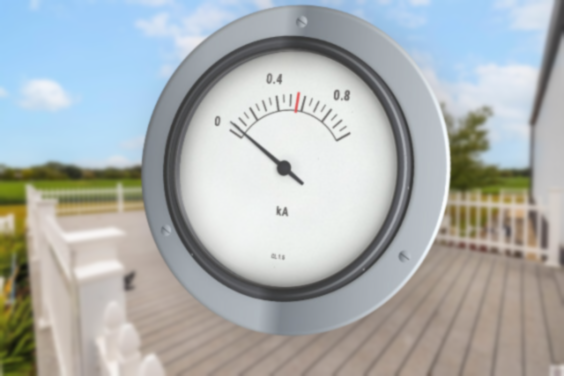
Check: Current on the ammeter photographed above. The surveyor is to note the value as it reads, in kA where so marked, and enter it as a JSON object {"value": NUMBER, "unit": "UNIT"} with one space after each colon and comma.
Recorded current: {"value": 0.05, "unit": "kA"}
